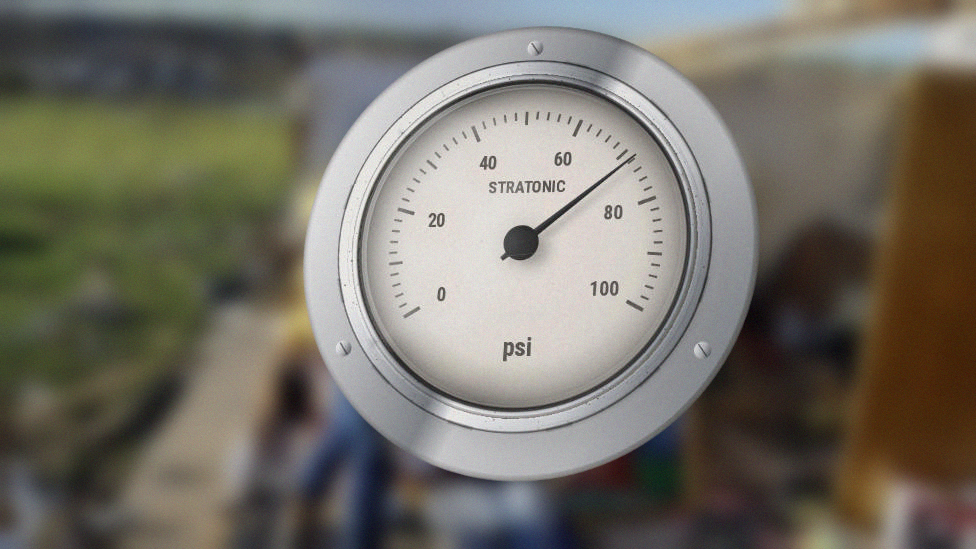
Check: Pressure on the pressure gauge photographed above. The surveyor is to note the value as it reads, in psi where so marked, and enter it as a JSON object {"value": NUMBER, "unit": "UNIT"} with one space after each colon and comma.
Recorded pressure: {"value": 72, "unit": "psi"}
